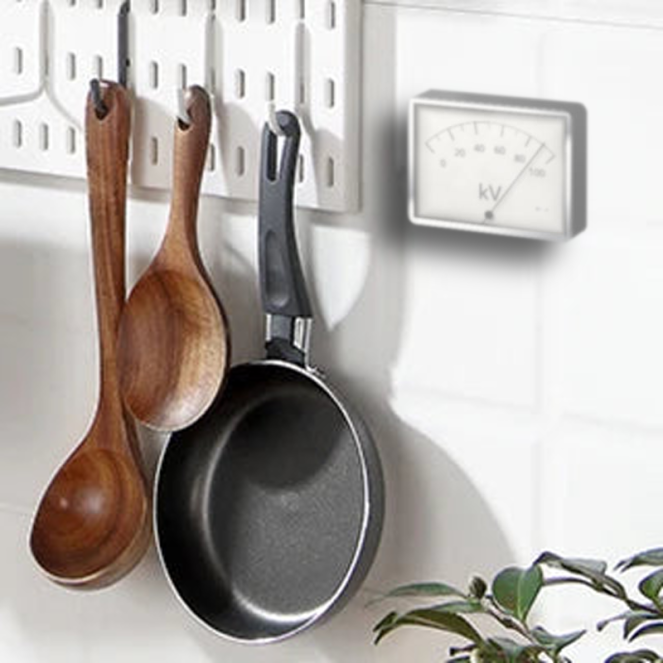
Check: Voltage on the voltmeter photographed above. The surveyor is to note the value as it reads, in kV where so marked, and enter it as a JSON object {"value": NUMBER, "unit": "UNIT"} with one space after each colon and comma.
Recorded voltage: {"value": 90, "unit": "kV"}
